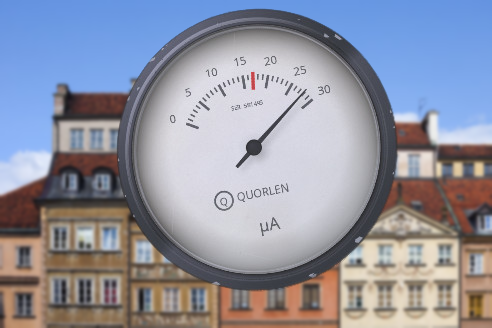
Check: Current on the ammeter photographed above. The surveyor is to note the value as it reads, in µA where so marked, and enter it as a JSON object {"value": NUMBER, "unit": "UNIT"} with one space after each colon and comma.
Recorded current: {"value": 28, "unit": "µA"}
